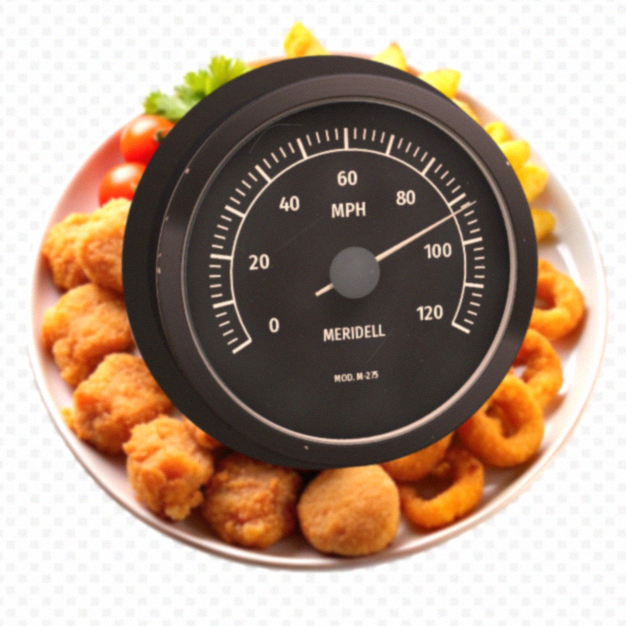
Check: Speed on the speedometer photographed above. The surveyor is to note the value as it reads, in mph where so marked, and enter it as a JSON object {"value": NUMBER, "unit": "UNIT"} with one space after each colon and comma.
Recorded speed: {"value": 92, "unit": "mph"}
